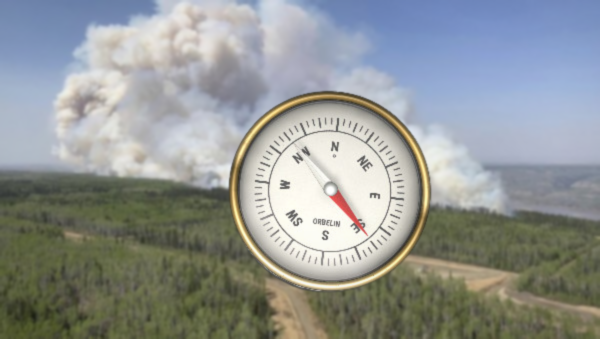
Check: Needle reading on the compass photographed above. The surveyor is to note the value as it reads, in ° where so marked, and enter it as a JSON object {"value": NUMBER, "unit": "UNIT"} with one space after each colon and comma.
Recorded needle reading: {"value": 135, "unit": "°"}
